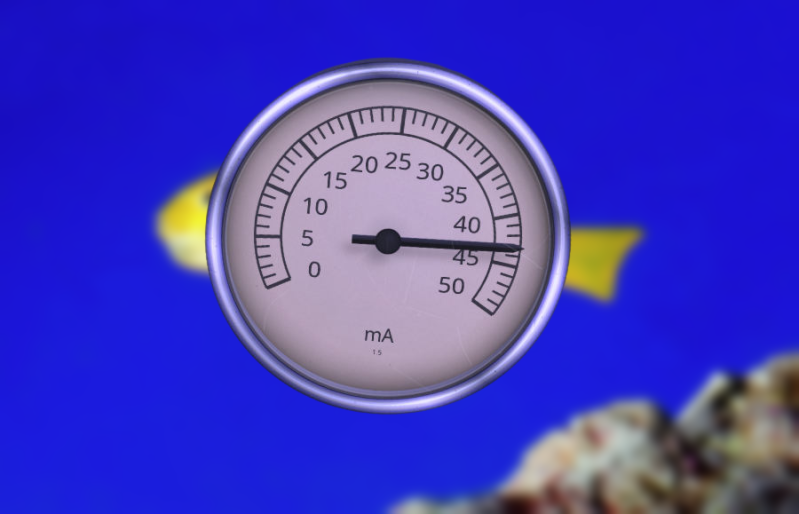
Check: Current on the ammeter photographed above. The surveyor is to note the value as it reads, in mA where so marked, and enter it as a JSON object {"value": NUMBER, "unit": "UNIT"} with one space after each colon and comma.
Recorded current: {"value": 43, "unit": "mA"}
